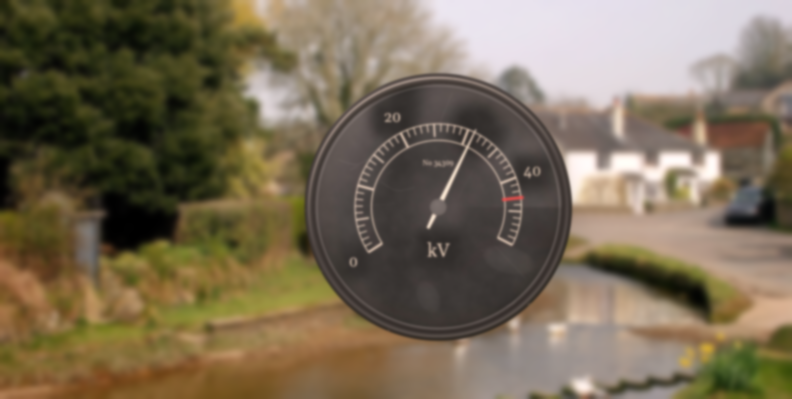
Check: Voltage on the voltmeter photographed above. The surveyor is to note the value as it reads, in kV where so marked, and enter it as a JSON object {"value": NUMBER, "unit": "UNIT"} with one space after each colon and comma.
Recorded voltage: {"value": 31, "unit": "kV"}
